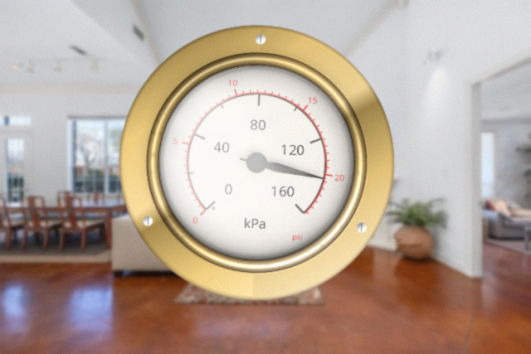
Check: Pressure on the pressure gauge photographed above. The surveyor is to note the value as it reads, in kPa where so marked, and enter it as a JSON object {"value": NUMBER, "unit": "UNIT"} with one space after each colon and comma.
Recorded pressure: {"value": 140, "unit": "kPa"}
